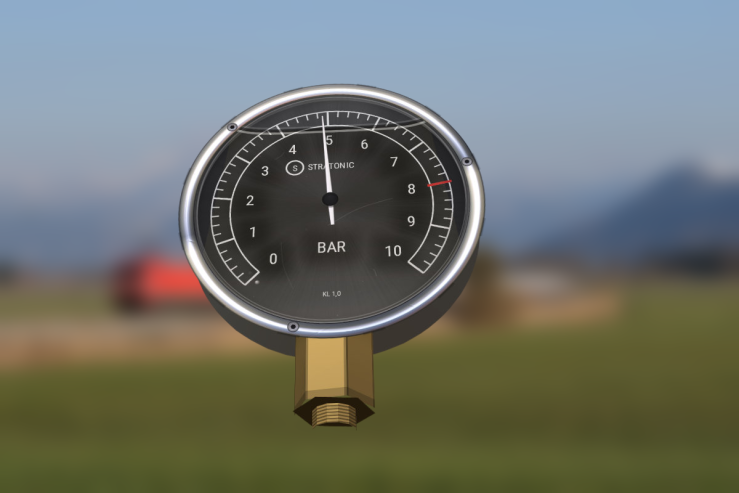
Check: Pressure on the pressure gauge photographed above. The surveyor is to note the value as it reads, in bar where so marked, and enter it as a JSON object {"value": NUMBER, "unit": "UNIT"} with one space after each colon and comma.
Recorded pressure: {"value": 4.9, "unit": "bar"}
